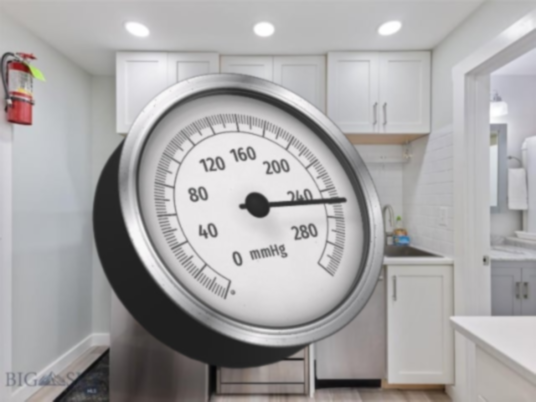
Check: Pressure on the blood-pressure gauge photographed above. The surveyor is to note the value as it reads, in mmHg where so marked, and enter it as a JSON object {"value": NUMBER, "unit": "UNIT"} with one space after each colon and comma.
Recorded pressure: {"value": 250, "unit": "mmHg"}
